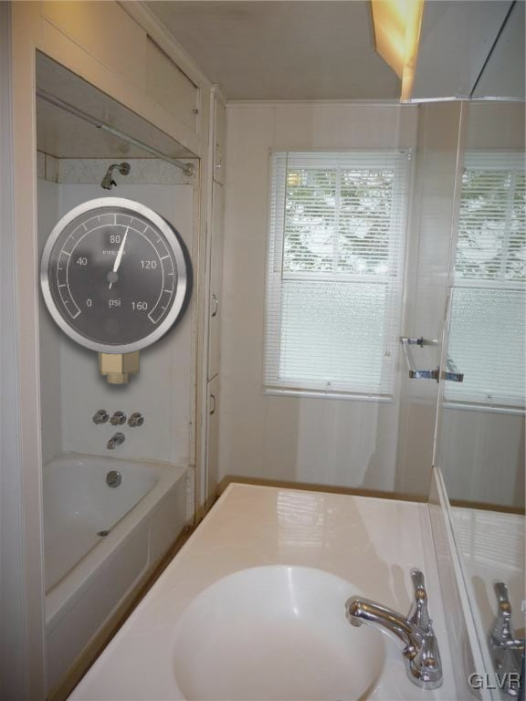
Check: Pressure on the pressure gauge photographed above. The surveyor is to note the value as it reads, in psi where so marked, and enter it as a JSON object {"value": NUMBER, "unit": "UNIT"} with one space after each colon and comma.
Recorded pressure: {"value": 90, "unit": "psi"}
